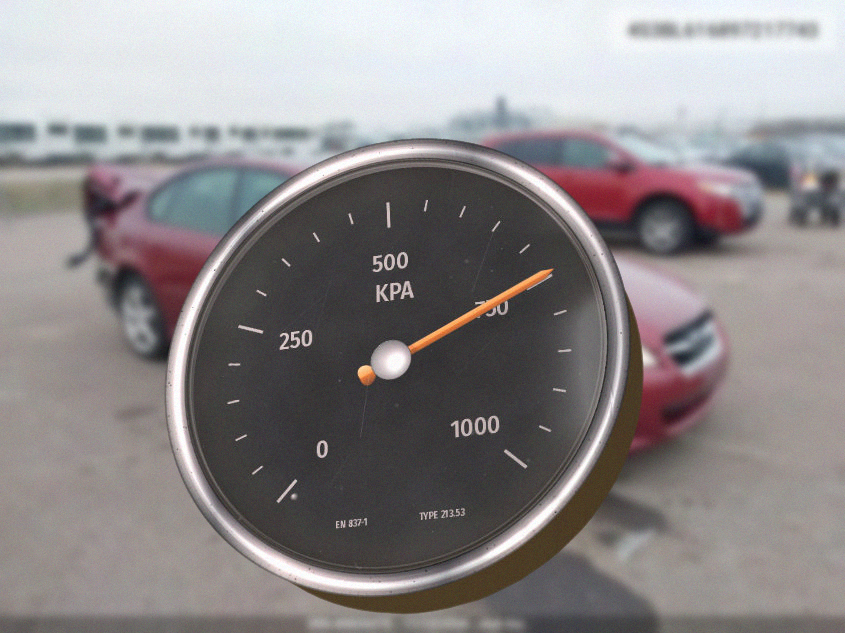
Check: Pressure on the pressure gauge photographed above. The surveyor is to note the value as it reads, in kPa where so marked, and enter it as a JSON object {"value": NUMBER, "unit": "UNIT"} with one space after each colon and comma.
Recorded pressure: {"value": 750, "unit": "kPa"}
